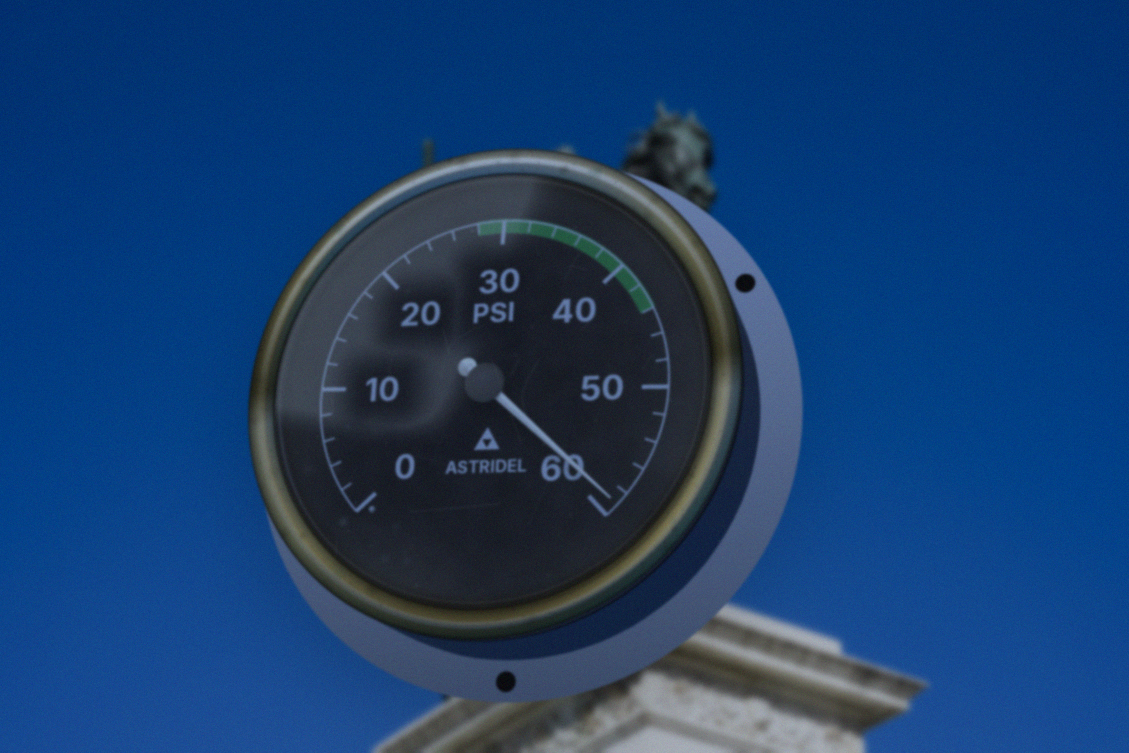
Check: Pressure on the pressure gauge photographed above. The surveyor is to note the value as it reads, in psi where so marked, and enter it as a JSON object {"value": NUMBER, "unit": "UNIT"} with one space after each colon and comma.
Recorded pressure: {"value": 59, "unit": "psi"}
